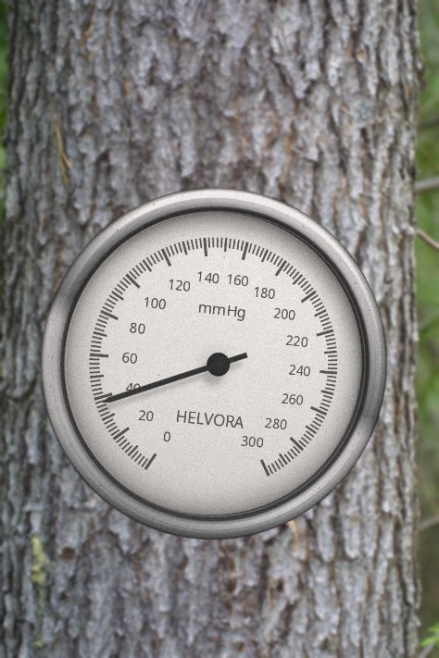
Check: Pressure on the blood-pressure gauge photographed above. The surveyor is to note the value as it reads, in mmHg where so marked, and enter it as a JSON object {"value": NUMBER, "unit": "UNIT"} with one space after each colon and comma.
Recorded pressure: {"value": 38, "unit": "mmHg"}
